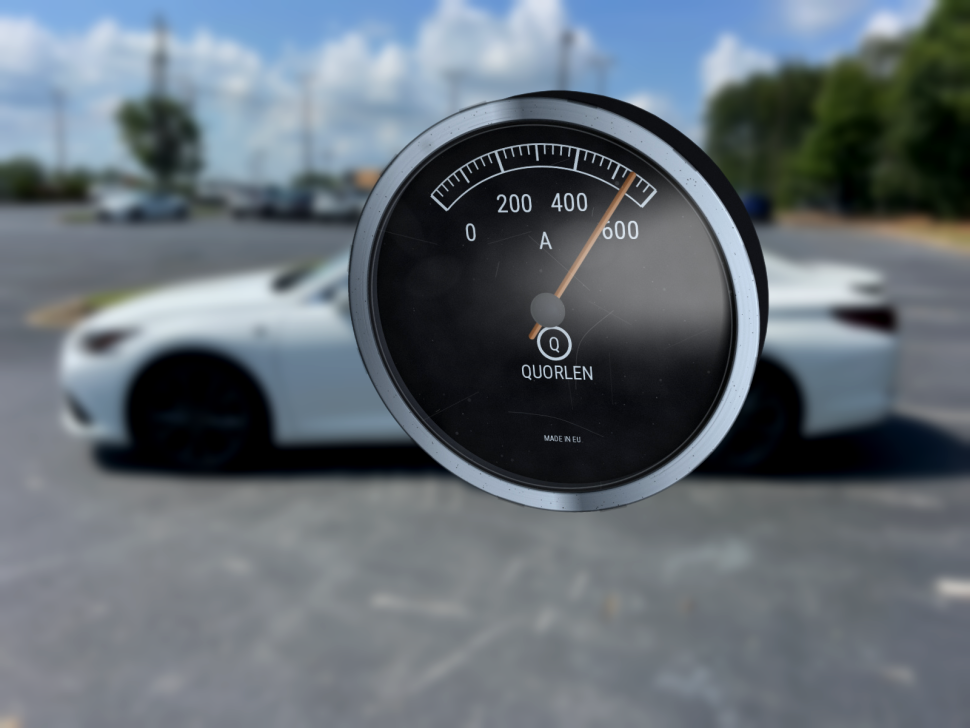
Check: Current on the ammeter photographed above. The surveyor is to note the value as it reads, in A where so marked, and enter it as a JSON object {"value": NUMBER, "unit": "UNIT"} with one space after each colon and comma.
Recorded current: {"value": 540, "unit": "A"}
